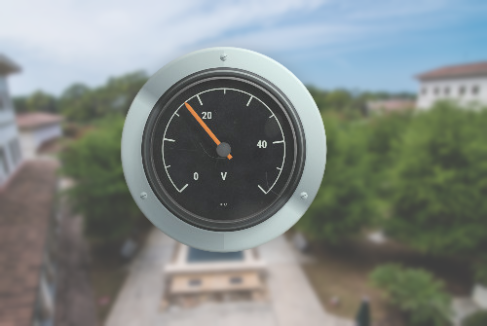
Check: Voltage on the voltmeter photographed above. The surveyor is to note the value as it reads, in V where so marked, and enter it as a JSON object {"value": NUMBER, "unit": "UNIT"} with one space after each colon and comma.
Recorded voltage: {"value": 17.5, "unit": "V"}
